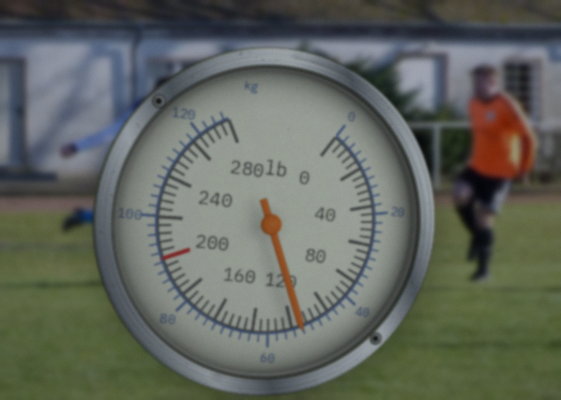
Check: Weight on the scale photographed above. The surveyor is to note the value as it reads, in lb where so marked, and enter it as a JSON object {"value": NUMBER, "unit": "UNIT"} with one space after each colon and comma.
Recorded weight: {"value": 116, "unit": "lb"}
